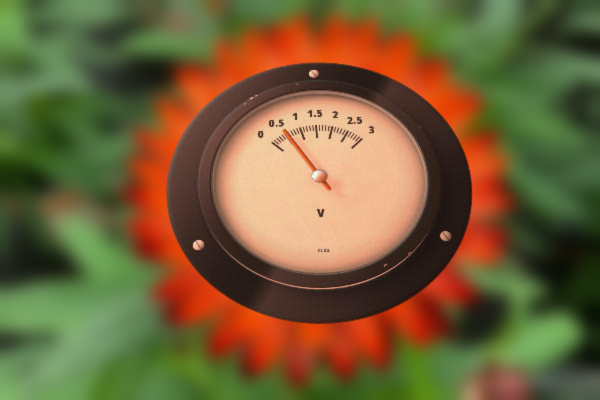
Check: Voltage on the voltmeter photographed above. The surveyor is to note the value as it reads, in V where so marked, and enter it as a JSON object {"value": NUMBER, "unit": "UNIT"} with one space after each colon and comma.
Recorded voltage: {"value": 0.5, "unit": "V"}
